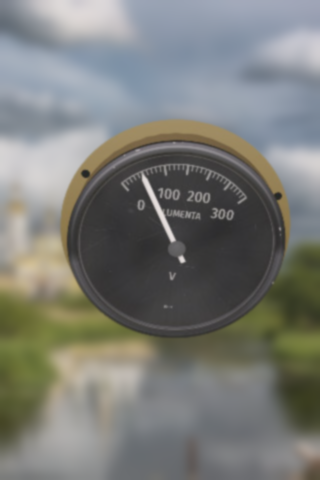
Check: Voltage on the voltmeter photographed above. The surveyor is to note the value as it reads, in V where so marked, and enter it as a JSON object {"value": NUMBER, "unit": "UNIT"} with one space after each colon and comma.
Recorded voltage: {"value": 50, "unit": "V"}
